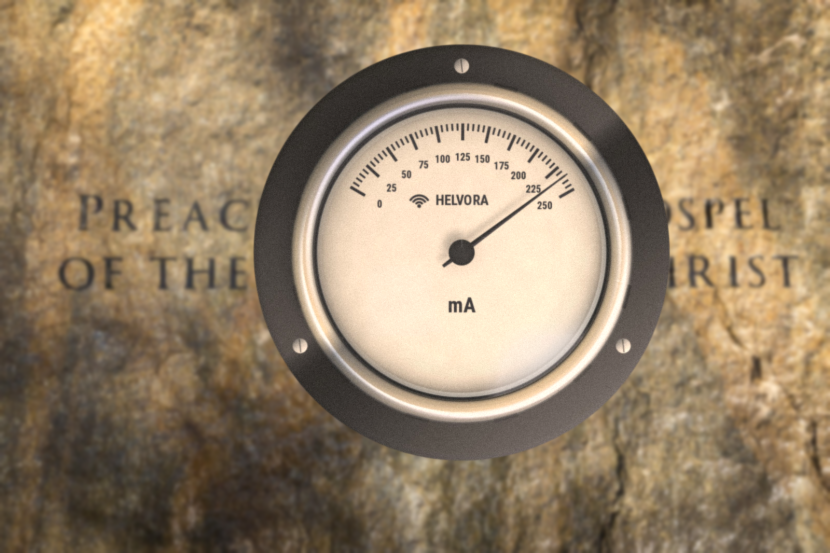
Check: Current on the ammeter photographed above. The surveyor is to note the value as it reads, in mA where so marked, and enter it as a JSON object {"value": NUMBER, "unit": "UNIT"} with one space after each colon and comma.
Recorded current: {"value": 235, "unit": "mA"}
